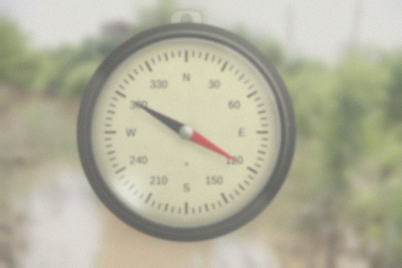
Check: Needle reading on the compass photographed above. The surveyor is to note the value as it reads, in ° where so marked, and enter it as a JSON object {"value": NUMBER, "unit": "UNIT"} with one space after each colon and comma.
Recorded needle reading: {"value": 120, "unit": "°"}
